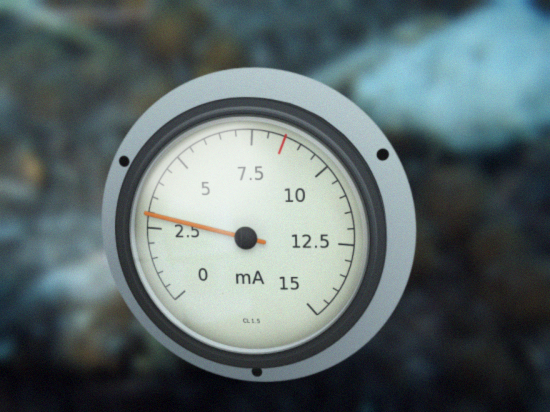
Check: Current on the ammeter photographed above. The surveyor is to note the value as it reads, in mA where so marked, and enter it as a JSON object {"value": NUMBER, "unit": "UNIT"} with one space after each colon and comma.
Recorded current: {"value": 3, "unit": "mA"}
